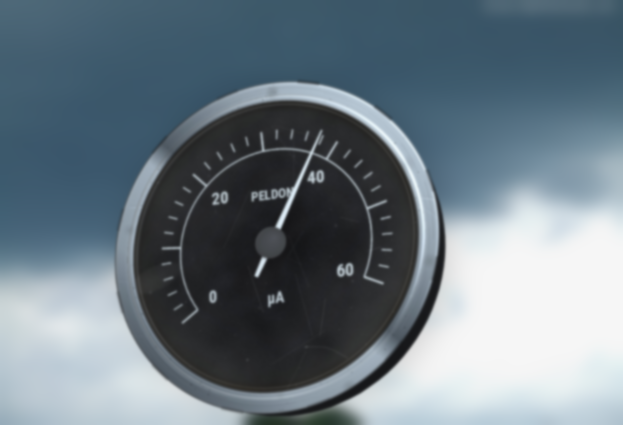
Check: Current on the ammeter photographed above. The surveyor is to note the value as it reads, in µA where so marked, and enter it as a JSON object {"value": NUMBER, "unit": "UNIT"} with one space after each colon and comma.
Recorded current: {"value": 38, "unit": "µA"}
